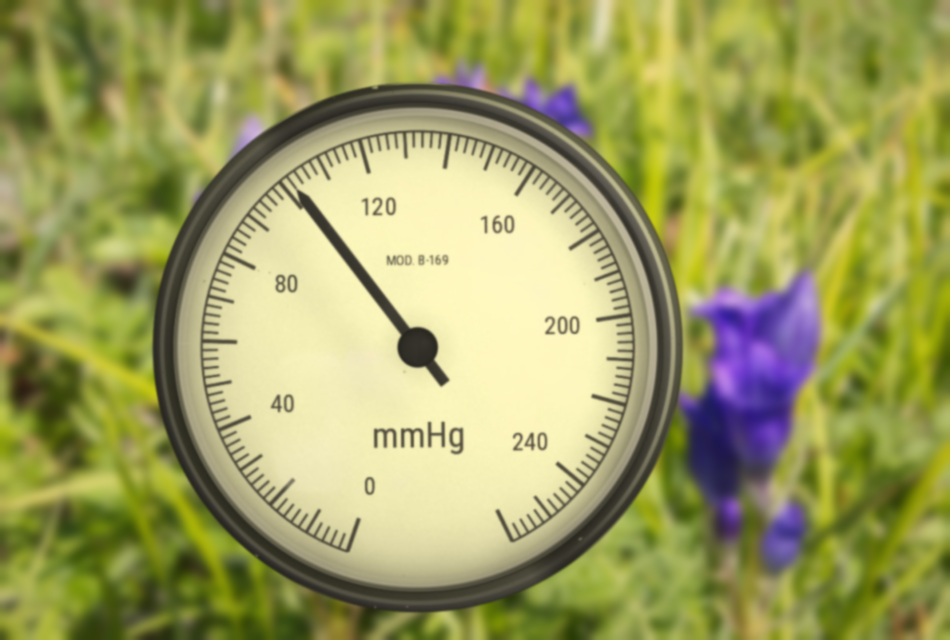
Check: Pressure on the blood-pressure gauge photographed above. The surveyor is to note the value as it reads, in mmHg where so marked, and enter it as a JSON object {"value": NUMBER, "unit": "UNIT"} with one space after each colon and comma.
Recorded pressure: {"value": 102, "unit": "mmHg"}
